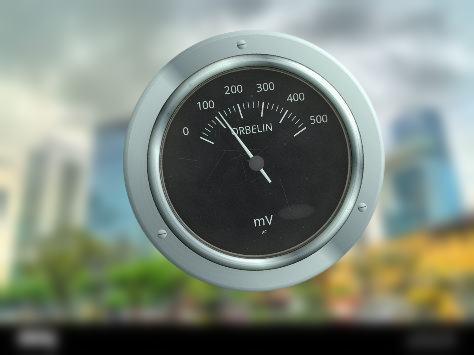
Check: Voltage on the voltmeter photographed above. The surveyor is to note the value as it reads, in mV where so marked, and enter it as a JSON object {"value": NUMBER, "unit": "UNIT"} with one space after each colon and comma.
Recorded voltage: {"value": 120, "unit": "mV"}
